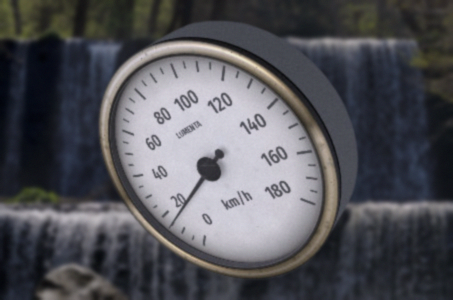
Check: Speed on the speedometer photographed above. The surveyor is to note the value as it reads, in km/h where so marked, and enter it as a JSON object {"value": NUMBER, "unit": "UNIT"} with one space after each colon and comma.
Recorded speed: {"value": 15, "unit": "km/h"}
